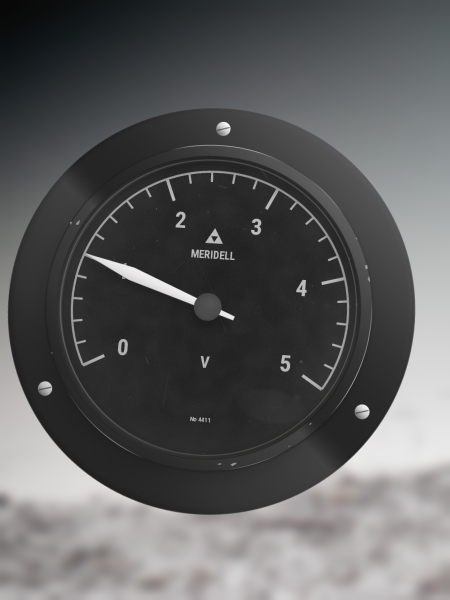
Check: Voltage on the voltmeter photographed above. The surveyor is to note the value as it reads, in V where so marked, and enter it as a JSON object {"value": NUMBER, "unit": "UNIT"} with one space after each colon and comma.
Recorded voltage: {"value": 1, "unit": "V"}
